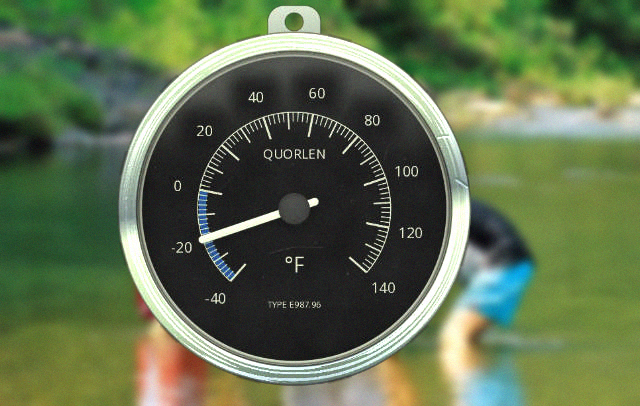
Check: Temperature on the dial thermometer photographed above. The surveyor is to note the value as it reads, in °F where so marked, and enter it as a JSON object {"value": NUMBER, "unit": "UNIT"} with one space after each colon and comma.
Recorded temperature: {"value": -20, "unit": "°F"}
